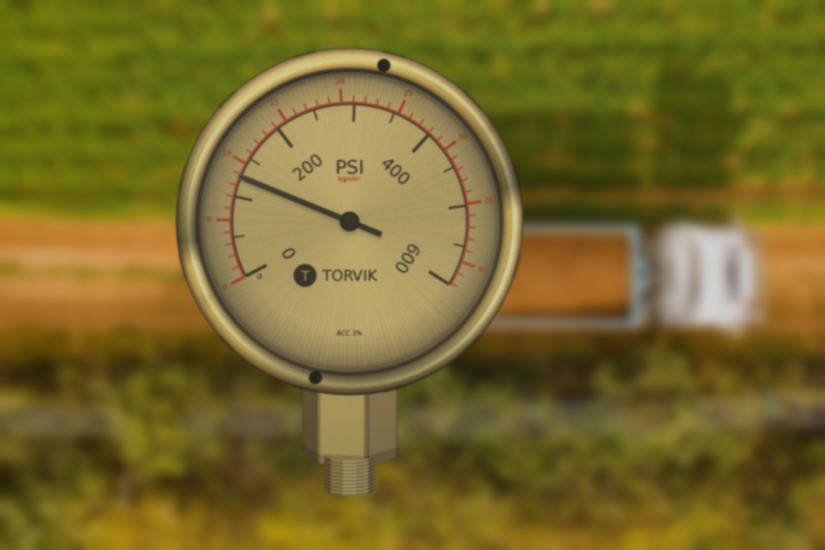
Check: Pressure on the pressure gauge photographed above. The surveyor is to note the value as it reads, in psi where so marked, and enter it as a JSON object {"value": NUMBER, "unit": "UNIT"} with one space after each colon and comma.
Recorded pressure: {"value": 125, "unit": "psi"}
